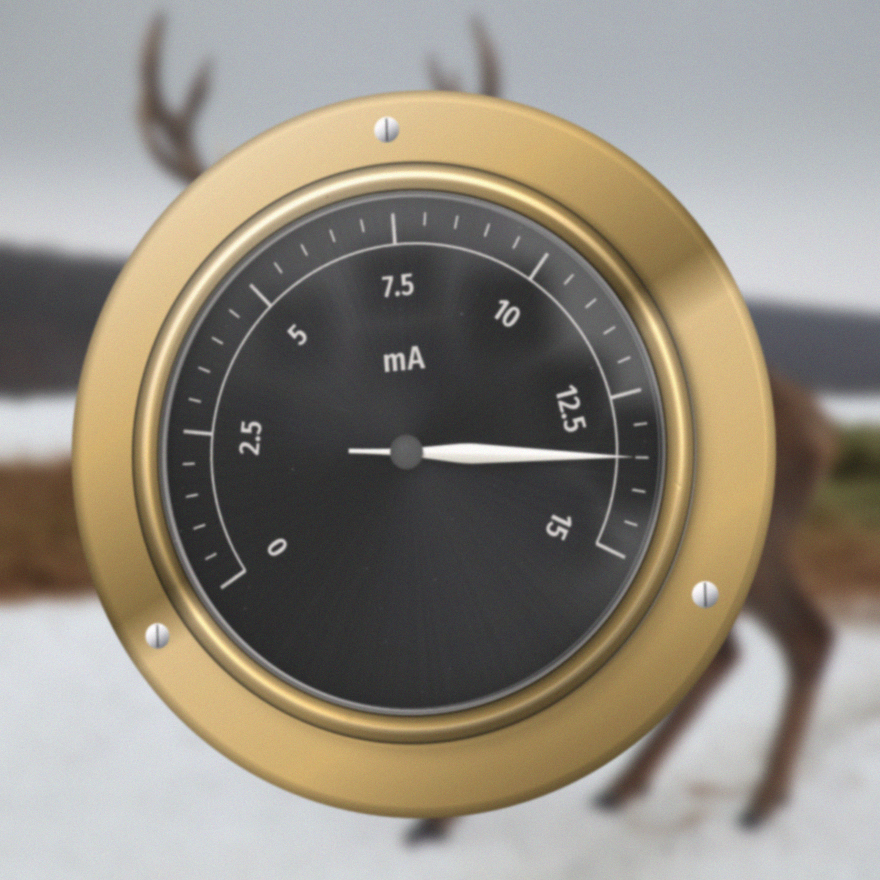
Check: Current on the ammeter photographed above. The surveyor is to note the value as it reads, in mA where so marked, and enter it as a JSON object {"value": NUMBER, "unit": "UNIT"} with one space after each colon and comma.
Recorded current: {"value": 13.5, "unit": "mA"}
